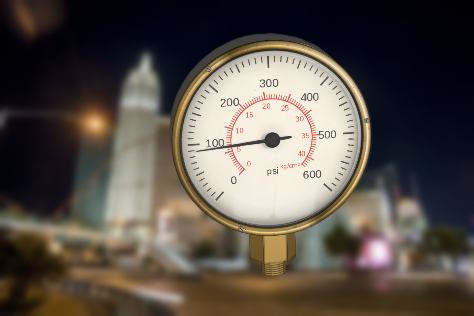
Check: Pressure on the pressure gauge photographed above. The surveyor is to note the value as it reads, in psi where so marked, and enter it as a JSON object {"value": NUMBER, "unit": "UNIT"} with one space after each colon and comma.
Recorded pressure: {"value": 90, "unit": "psi"}
